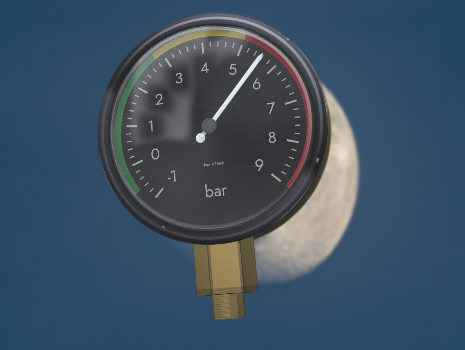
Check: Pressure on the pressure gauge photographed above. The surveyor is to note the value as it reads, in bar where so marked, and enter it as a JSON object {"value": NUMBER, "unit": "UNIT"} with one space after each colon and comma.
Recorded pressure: {"value": 5.6, "unit": "bar"}
